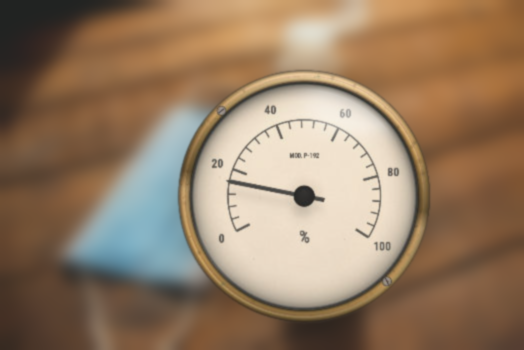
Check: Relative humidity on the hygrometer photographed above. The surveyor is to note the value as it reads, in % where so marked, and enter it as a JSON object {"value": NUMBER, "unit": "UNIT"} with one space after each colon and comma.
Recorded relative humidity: {"value": 16, "unit": "%"}
